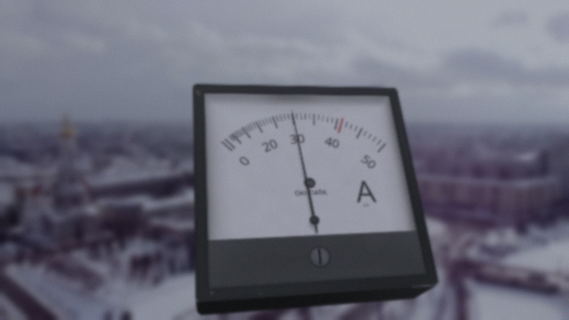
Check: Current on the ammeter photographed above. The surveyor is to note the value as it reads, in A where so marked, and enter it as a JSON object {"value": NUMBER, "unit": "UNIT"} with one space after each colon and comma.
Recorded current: {"value": 30, "unit": "A"}
